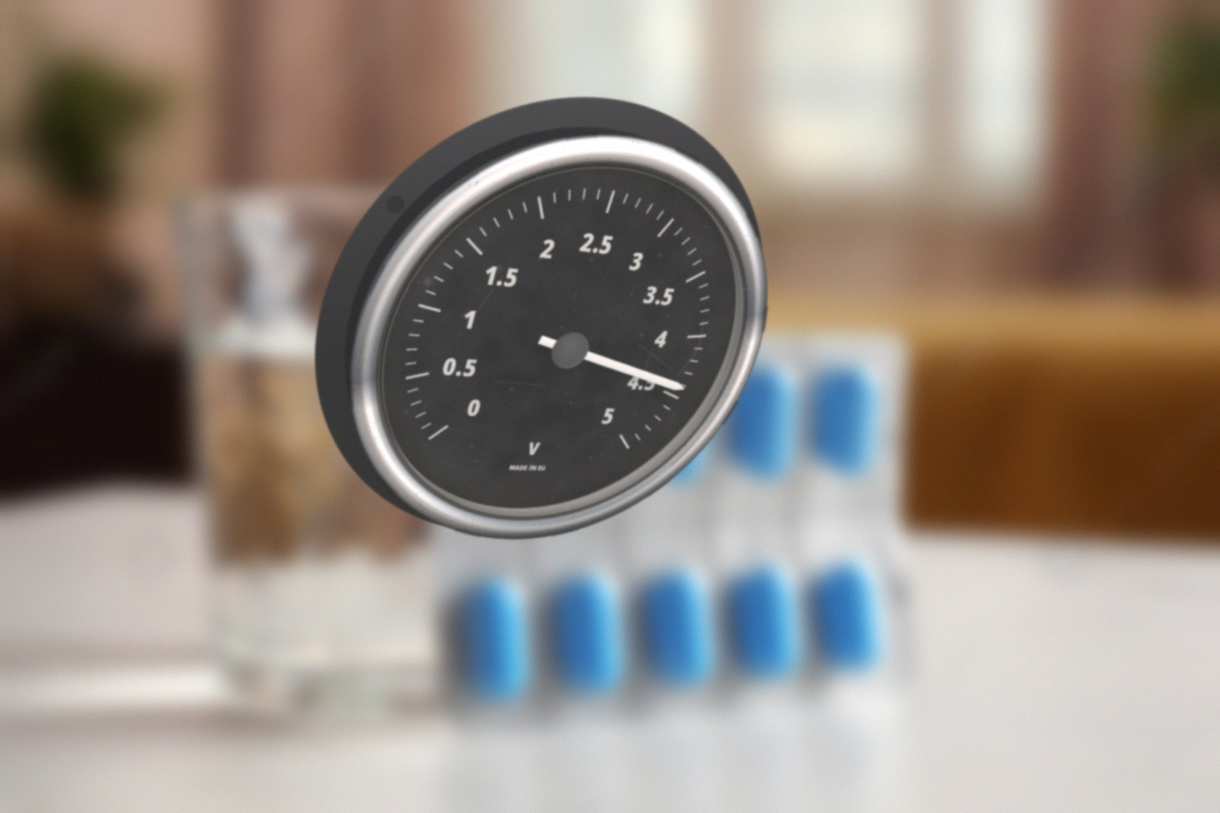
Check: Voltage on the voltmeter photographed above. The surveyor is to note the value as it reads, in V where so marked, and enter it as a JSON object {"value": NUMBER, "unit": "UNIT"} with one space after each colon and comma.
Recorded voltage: {"value": 4.4, "unit": "V"}
